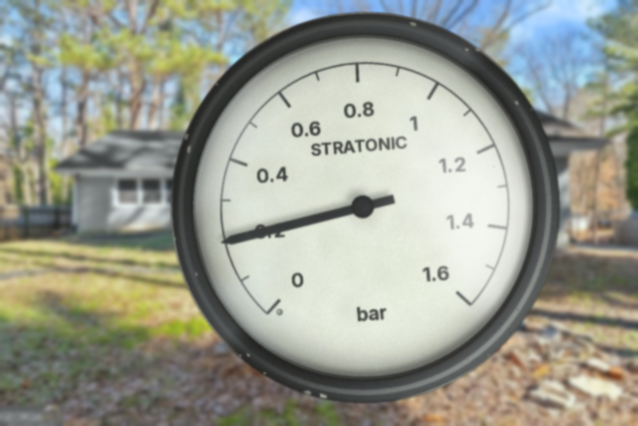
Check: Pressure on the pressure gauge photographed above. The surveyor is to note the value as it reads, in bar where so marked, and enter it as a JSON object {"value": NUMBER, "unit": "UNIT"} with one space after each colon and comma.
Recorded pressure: {"value": 0.2, "unit": "bar"}
